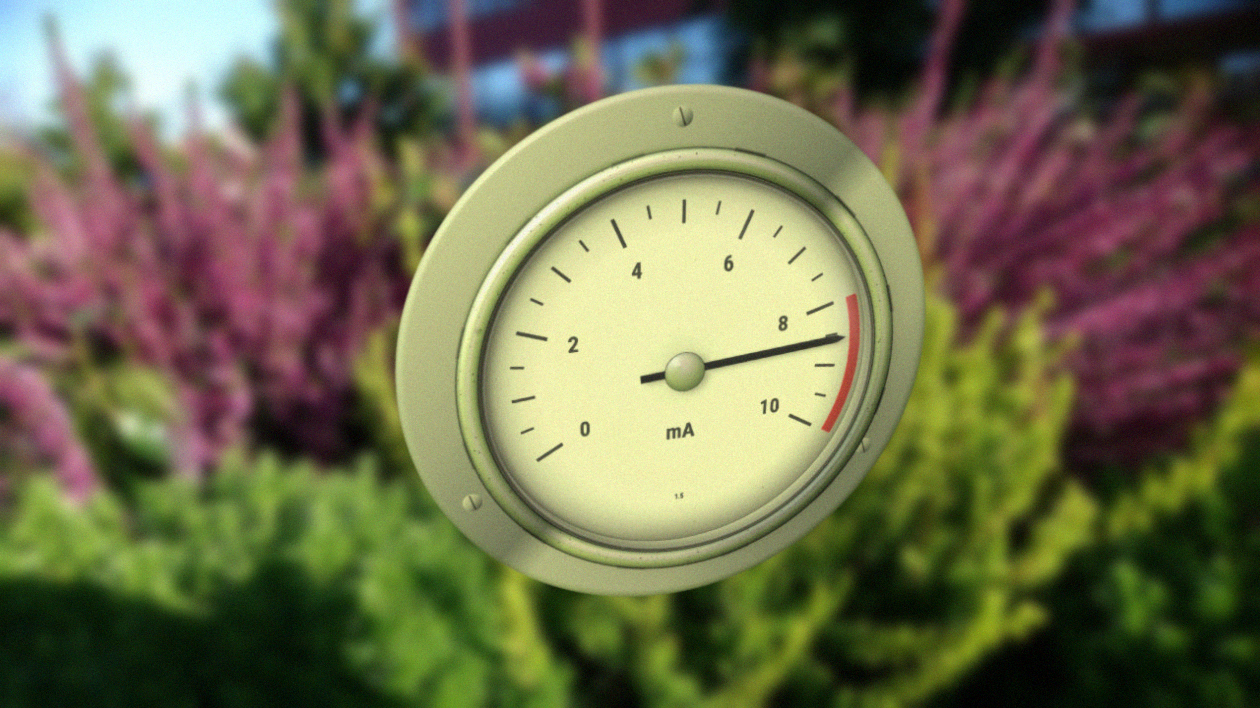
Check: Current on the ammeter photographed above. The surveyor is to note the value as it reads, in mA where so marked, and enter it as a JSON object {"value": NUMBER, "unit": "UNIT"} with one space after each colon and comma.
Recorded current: {"value": 8.5, "unit": "mA"}
